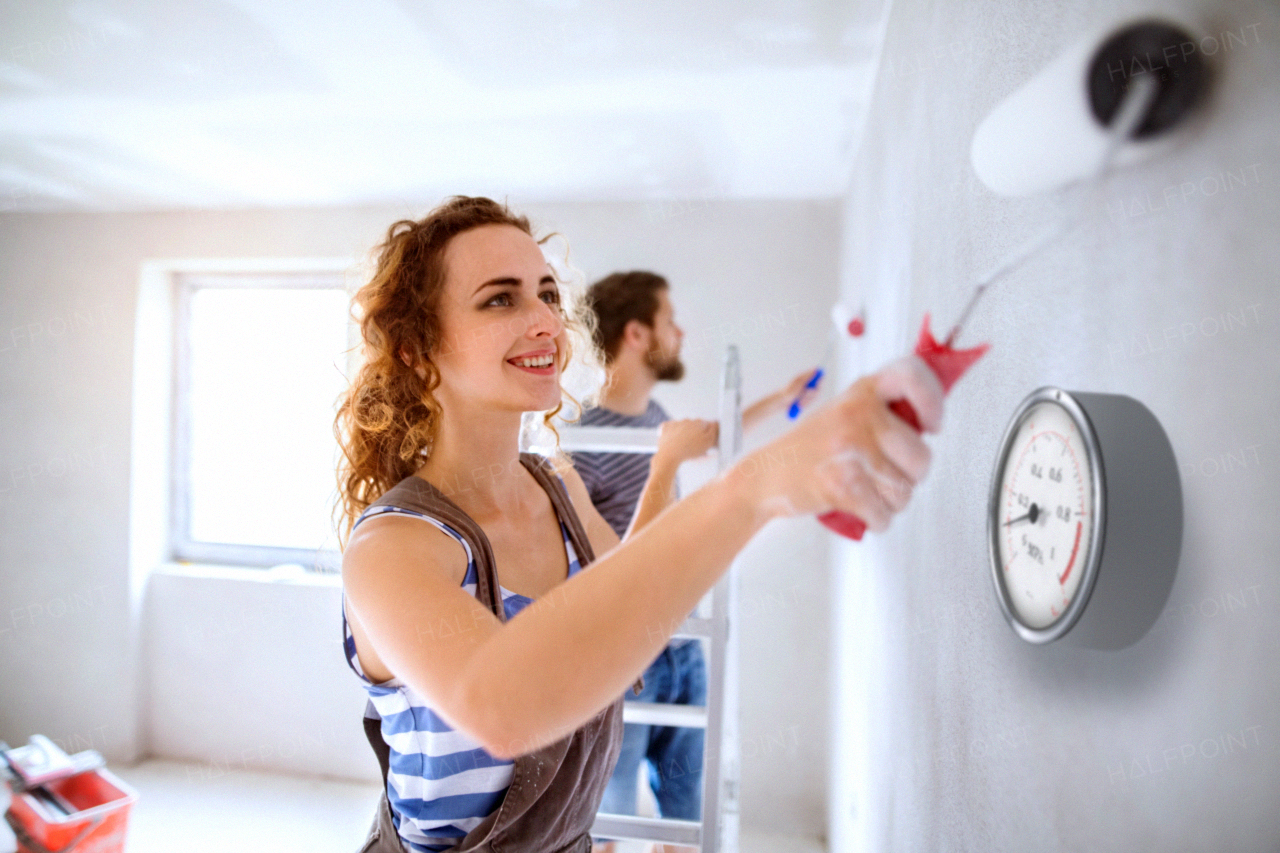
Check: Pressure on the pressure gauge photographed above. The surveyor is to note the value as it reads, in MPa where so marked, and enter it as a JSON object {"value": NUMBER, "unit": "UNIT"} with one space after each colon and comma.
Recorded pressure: {"value": 0.1, "unit": "MPa"}
